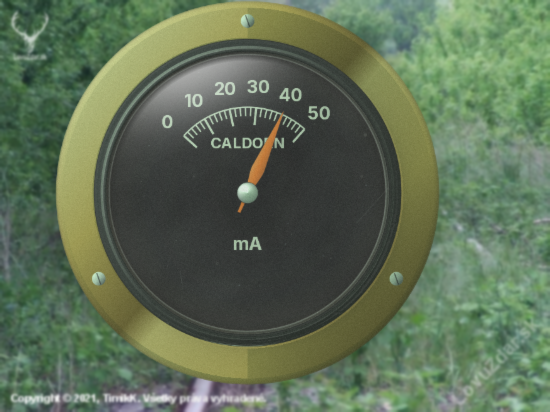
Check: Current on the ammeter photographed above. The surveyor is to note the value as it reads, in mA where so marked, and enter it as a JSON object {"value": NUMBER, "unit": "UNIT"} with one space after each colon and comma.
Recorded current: {"value": 40, "unit": "mA"}
